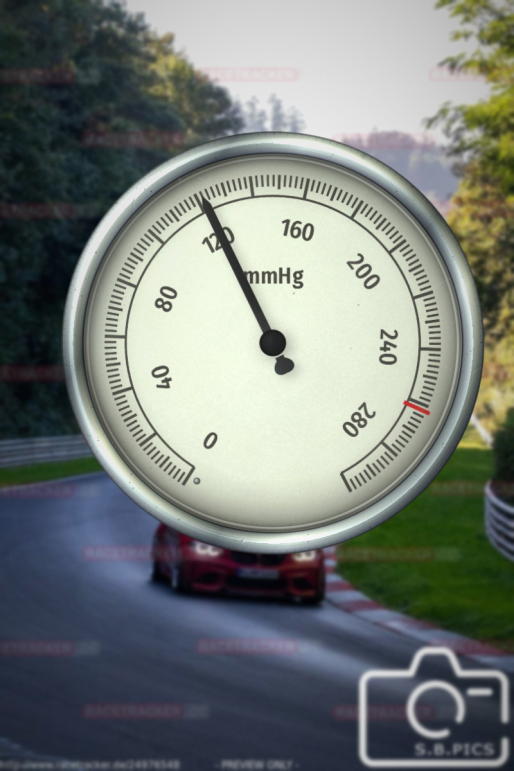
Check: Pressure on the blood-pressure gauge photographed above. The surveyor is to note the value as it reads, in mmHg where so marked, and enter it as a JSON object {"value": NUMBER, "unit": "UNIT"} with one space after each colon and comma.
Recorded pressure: {"value": 122, "unit": "mmHg"}
